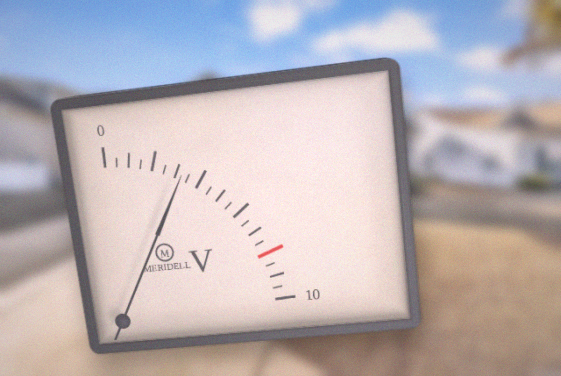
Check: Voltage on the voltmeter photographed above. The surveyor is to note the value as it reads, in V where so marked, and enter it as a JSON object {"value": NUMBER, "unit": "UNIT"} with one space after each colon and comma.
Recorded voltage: {"value": 3.25, "unit": "V"}
